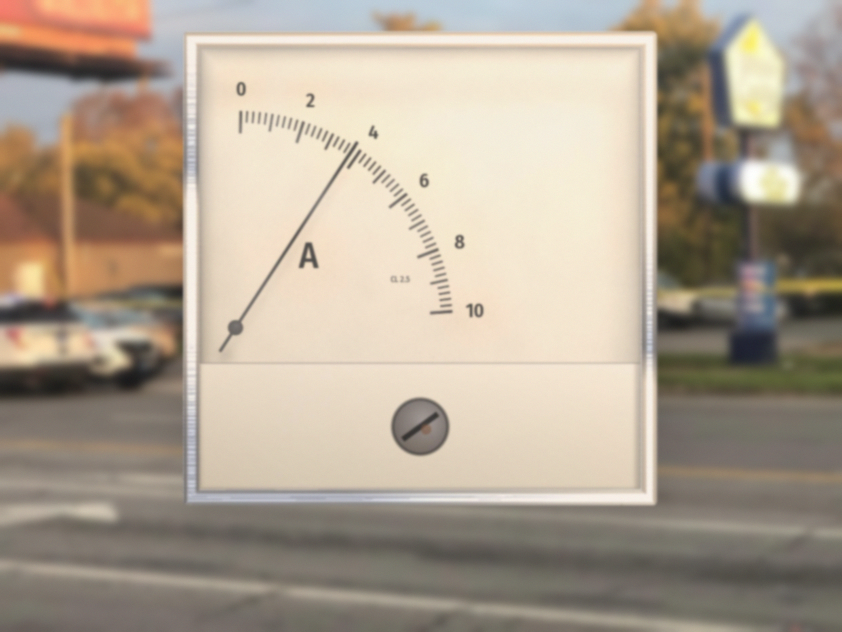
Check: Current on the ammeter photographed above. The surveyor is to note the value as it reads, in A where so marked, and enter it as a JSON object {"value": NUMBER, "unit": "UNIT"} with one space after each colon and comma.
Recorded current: {"value": 3.8, "unit": "A"}
